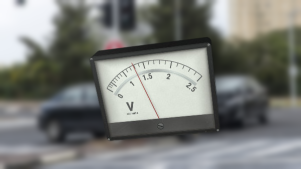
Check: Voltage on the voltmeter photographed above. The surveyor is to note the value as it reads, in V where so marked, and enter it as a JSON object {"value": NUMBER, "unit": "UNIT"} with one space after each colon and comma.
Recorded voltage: {"value": 1.3, "unit": "V"}
